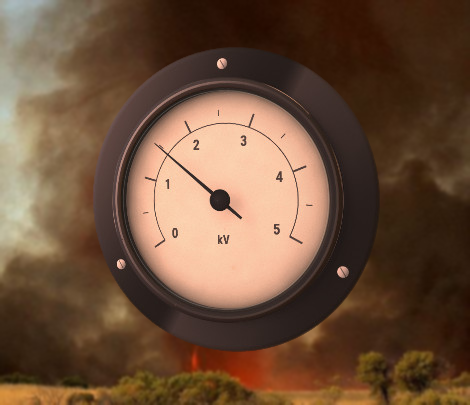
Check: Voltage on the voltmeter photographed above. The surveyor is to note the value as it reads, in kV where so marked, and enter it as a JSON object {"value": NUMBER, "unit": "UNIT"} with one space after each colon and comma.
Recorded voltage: {"value": 1.5, "unit": "kV"}
